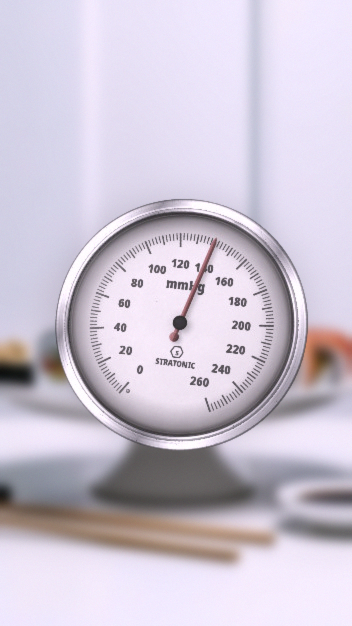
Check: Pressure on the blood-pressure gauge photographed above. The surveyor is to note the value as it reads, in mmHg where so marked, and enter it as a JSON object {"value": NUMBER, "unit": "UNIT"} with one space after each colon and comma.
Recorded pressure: {"value": 140, "unit": "mmHg"}
